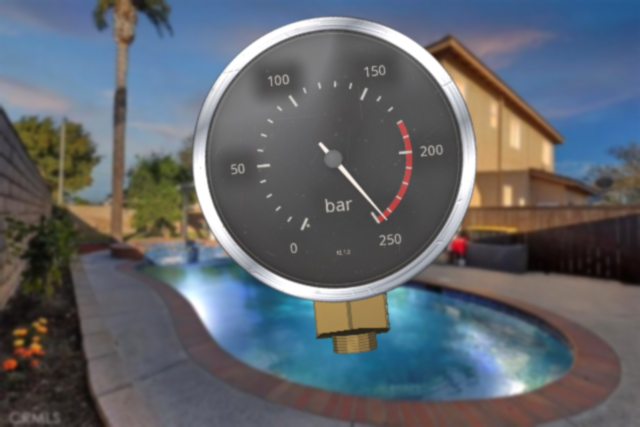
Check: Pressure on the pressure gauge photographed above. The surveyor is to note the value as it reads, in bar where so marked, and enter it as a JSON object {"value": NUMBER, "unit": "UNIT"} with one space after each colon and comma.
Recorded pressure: {"value": 245, "unit": "bar"}
